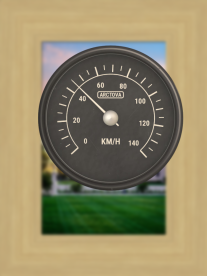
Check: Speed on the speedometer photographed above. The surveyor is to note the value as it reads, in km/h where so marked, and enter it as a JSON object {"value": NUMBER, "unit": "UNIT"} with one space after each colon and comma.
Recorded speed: {"value": 45, "unit": "km/h"}
